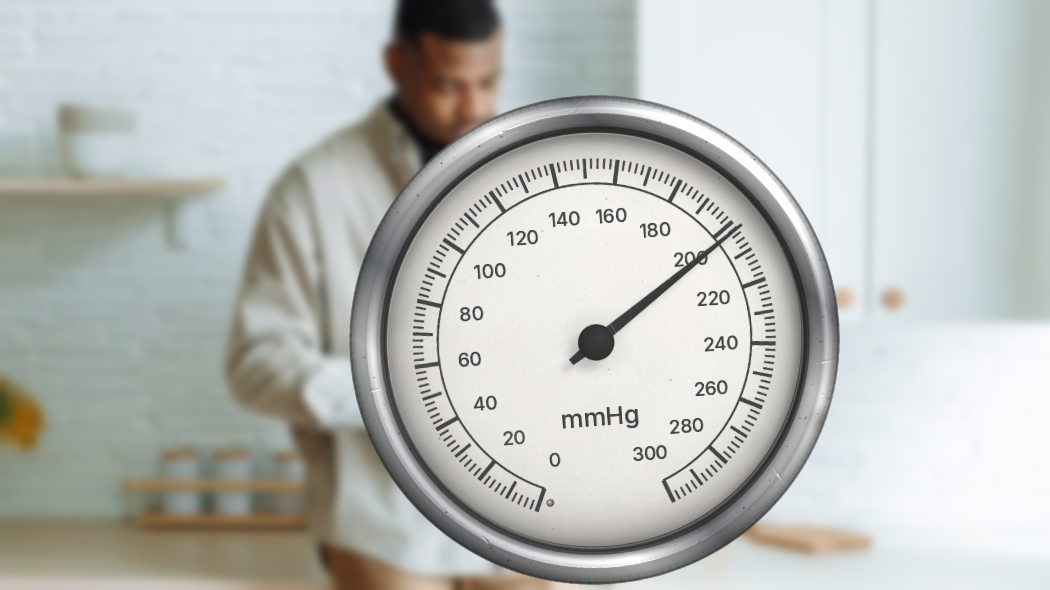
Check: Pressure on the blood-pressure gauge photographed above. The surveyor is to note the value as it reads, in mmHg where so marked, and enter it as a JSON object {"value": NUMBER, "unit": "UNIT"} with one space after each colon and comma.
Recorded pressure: {"value": 202, "unit": "mmHg"}
